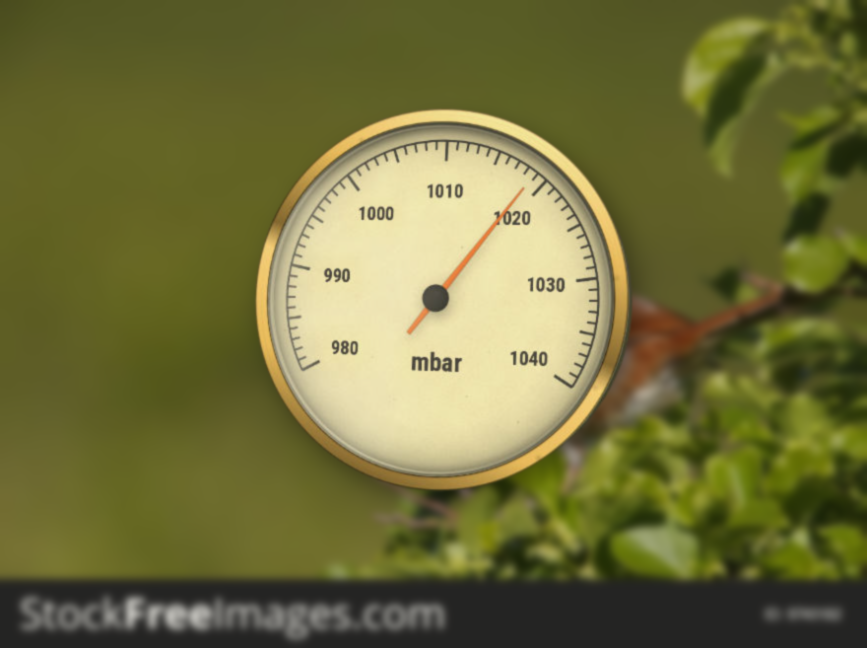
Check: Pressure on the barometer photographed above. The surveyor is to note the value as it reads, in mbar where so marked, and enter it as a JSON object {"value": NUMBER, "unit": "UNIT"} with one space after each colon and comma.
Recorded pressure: {"value": 1019, "unit": "mbar"}
